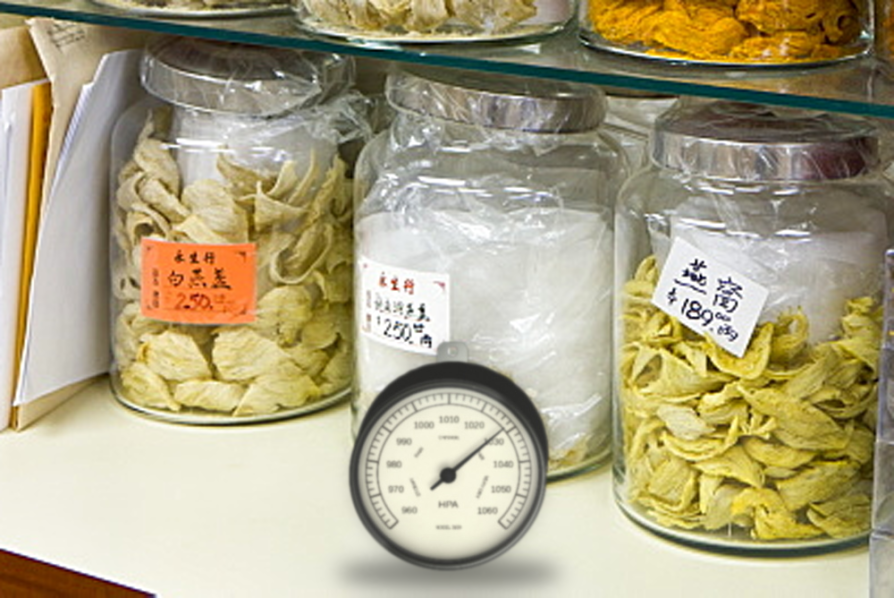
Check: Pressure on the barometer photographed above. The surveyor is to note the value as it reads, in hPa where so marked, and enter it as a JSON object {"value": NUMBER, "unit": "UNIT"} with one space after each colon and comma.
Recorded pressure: {"value": 1028, "unit": "hPa"}
